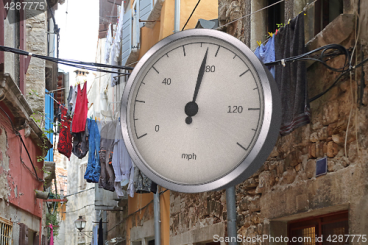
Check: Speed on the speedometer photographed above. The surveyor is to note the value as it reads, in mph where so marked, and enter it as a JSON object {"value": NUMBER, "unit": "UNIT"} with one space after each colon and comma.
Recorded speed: {"value": 75, "unit": "mph"}
